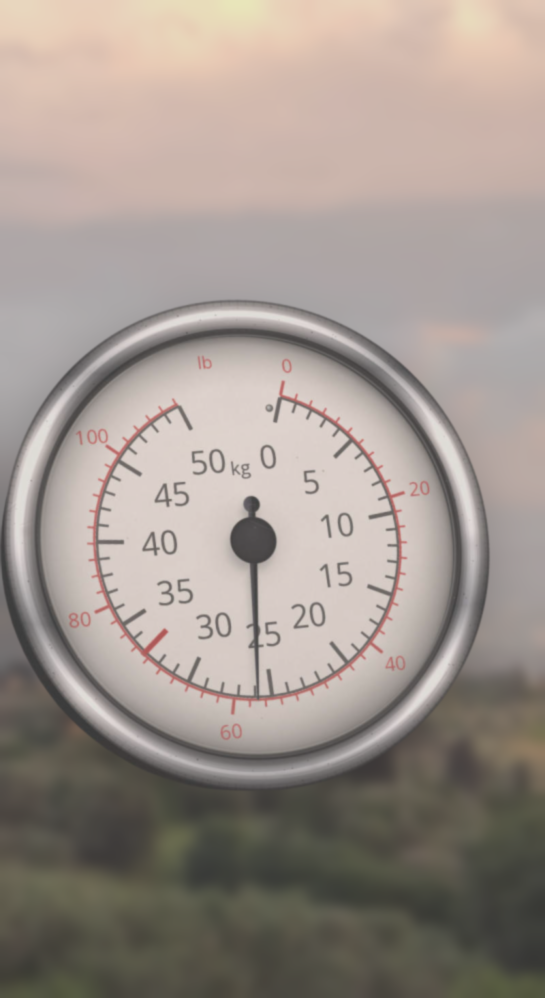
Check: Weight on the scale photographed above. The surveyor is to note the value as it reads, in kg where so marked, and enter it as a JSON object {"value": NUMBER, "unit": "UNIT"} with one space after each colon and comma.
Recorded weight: {"value": 26, "unit": "kg"}
